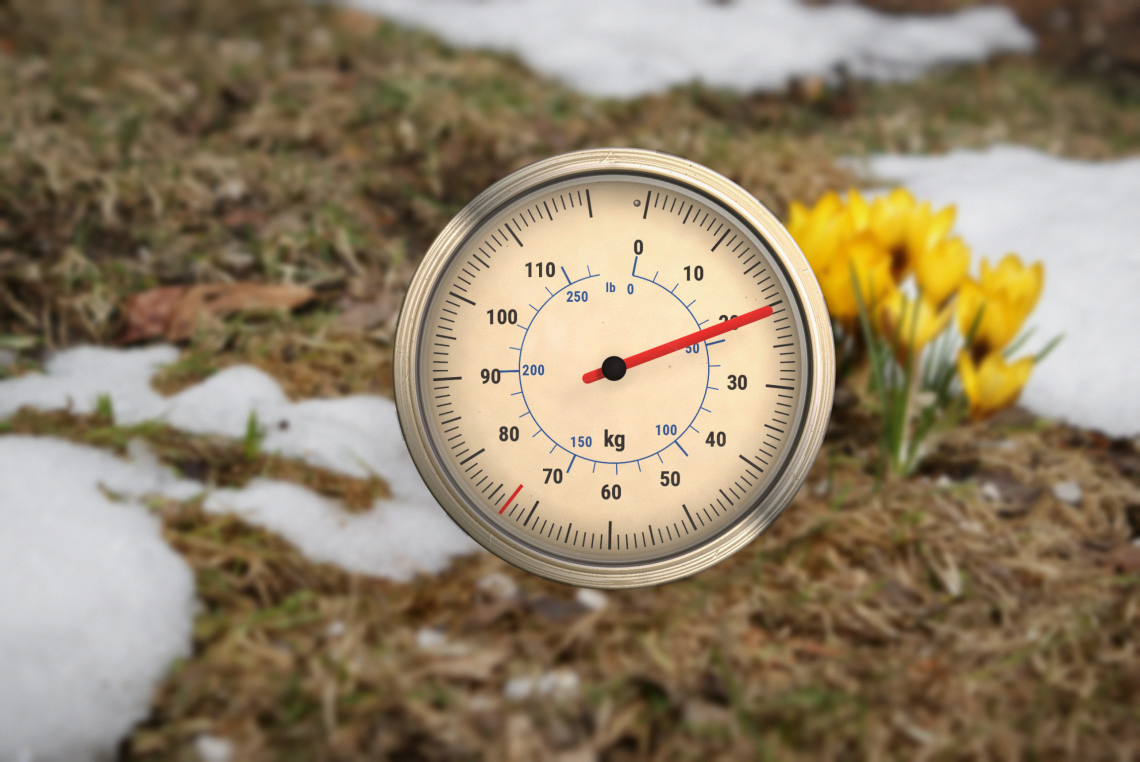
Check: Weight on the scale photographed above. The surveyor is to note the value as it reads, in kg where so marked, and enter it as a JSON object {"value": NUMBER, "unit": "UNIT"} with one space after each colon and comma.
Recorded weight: {"value": 20.5, "unit": "kg"}
